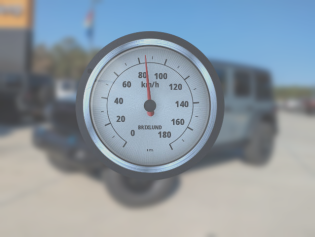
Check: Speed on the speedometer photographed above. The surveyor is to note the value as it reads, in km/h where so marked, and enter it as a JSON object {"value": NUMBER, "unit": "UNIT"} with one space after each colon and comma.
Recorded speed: {"value": 85, "unit": "km/h"}
